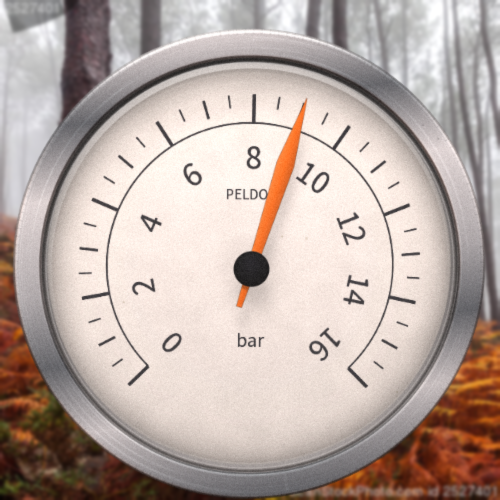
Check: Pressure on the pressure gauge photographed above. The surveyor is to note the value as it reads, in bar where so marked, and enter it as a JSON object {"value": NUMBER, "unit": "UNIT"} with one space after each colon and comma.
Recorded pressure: {"value": 9, "unit": "bar"}
